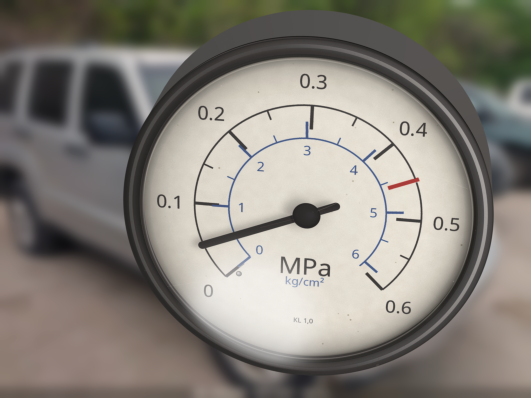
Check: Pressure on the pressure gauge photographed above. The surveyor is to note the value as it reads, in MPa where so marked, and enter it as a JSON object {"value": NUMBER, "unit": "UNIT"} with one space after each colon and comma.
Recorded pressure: {"value": 0.05, "unit": "MPa"}
